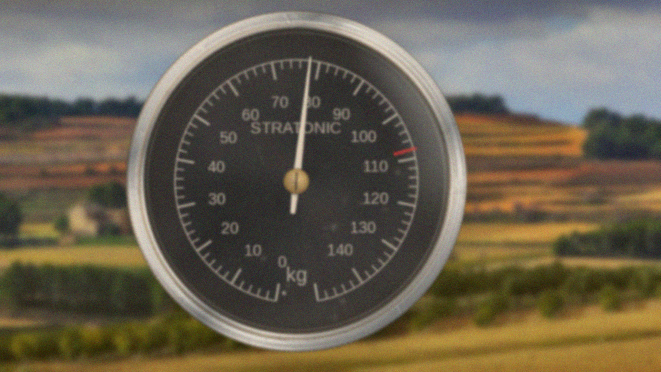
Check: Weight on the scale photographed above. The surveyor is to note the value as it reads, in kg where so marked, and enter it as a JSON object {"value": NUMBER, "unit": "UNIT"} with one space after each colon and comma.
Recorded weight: {"value": 78, "unit": "kg"}
